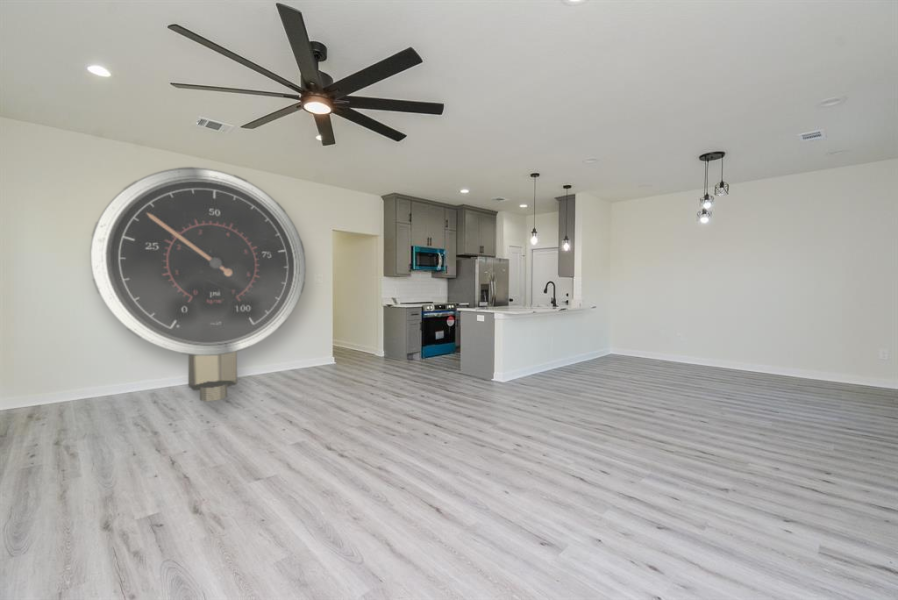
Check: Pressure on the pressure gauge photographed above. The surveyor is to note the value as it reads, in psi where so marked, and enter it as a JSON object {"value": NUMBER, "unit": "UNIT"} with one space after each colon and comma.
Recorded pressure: {"value": 32.5, "unit": "psi"}
